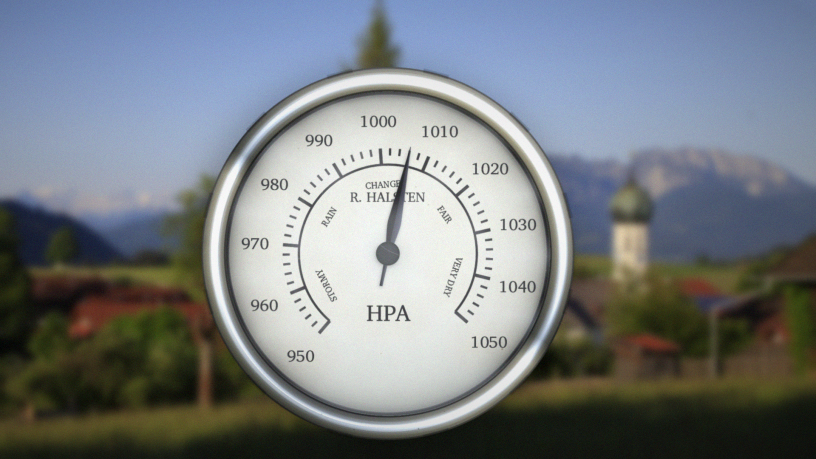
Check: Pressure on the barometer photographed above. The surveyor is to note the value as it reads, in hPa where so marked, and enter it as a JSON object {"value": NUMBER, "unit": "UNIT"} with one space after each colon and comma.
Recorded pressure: {"value": 1006, "unit": "hPa"}
